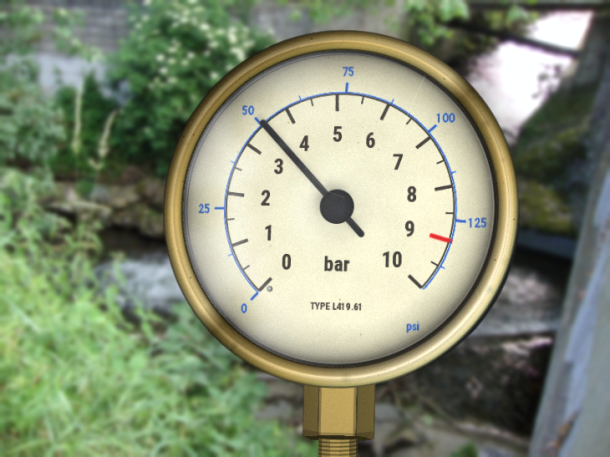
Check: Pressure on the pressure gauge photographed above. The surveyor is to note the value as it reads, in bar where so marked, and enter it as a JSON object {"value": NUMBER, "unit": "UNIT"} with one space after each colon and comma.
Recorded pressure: {"value": 3.5, "unit": "bar"}
